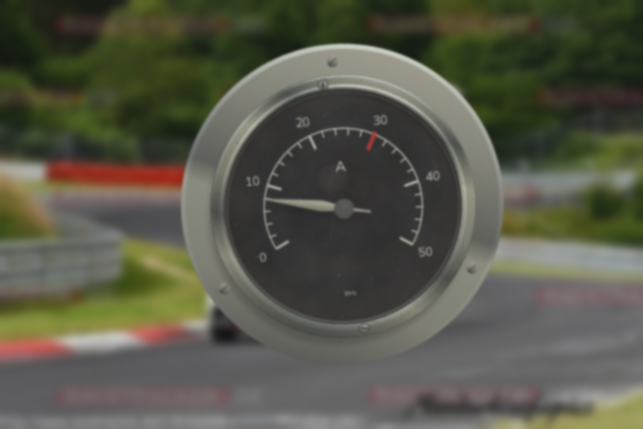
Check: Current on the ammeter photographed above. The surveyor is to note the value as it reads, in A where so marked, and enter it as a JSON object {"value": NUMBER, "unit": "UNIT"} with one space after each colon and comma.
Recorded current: {"value": 8, "unit": "A"}
